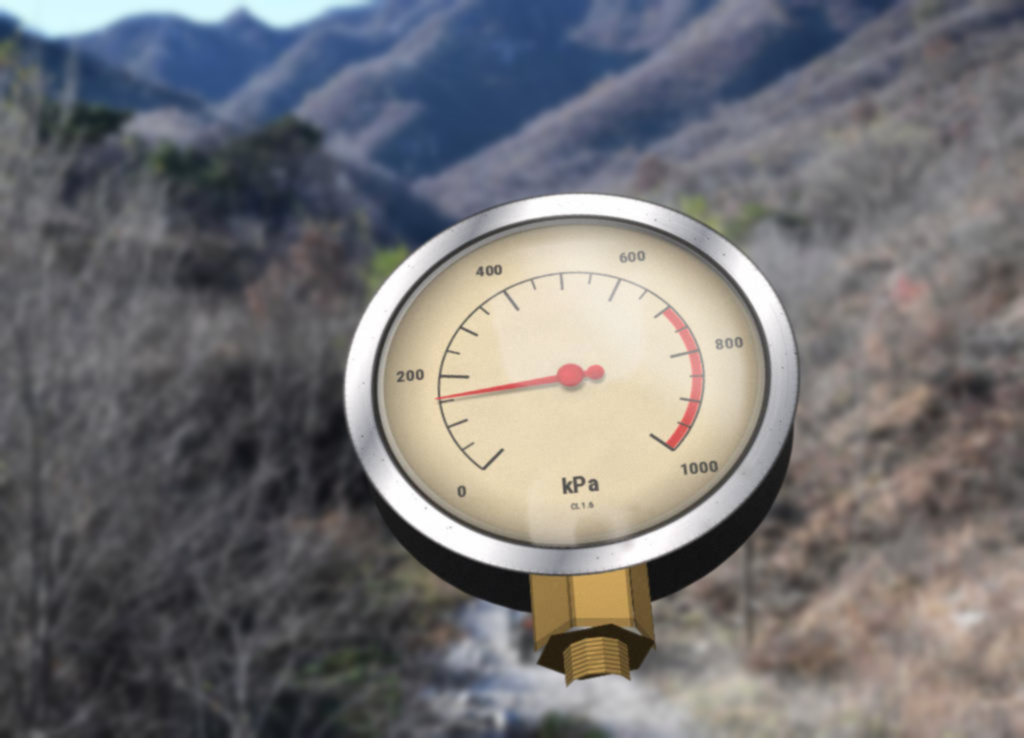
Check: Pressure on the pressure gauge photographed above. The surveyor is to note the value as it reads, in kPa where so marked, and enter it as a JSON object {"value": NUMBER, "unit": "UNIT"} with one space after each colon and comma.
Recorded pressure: {"value": 150, "unit": "kPa"}
